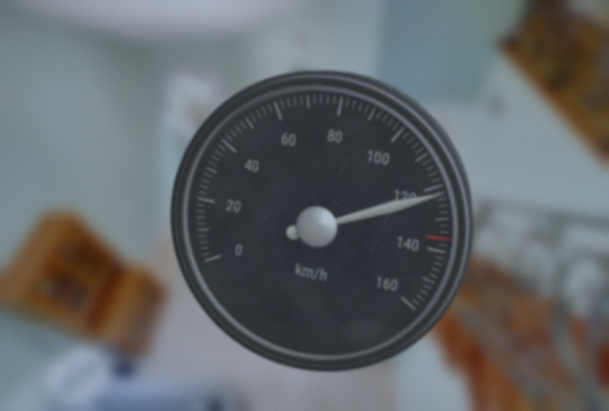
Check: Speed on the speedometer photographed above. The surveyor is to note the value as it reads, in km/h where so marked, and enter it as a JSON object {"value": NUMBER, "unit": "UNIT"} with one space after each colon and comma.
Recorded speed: {"value": 122, "unit": "km/h"}
